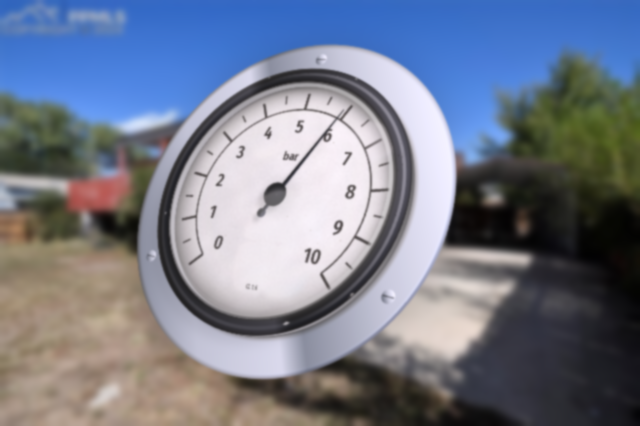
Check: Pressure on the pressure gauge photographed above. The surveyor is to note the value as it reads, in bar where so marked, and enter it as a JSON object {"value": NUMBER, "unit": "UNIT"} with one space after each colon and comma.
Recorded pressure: {"value": 6, "unit": "bar"}
